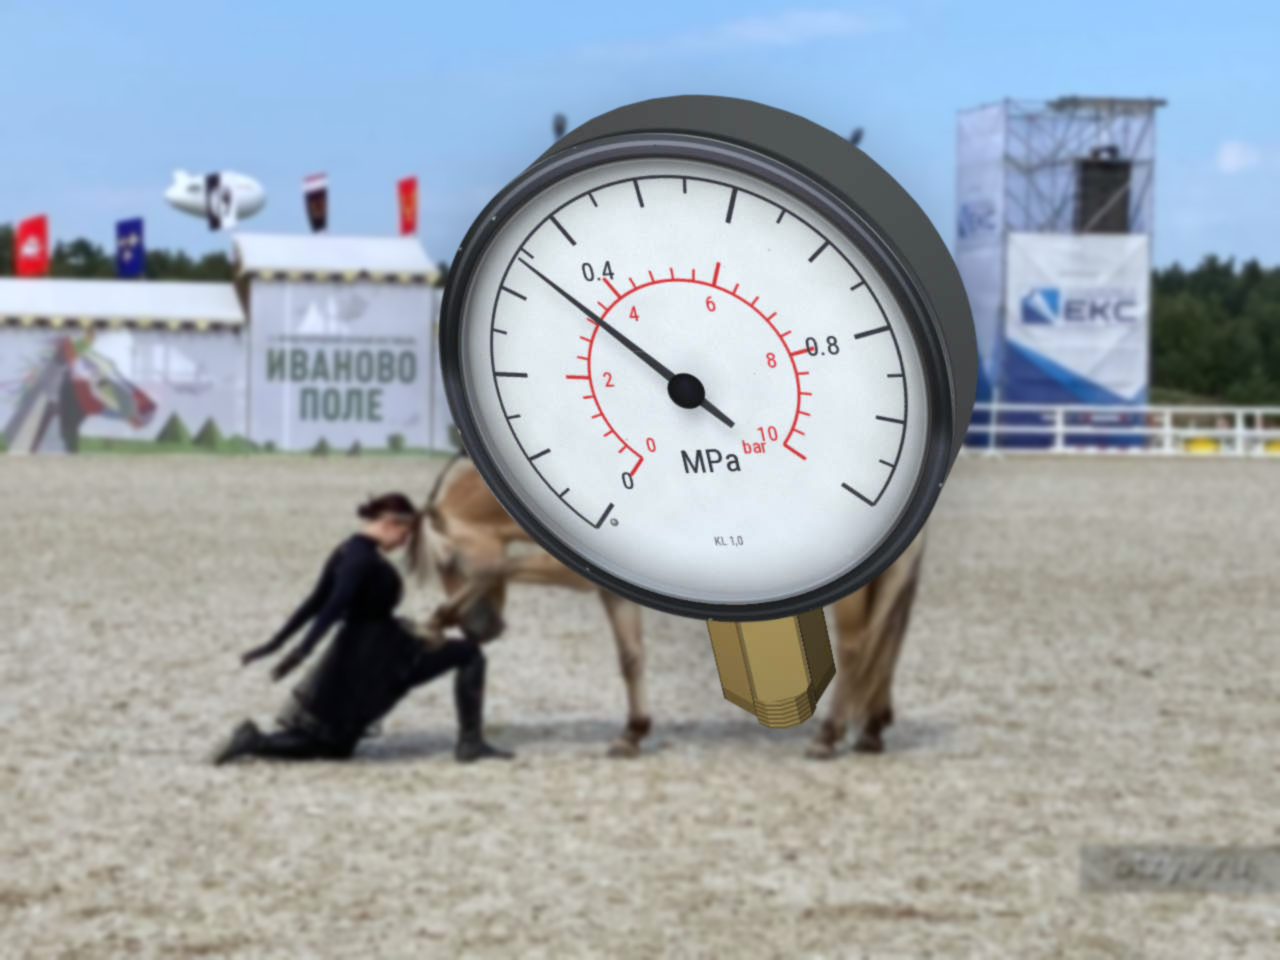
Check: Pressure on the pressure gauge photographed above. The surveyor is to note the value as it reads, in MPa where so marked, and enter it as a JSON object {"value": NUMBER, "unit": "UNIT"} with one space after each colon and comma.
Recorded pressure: {"value": 0.35, "unit": "MPa"}
